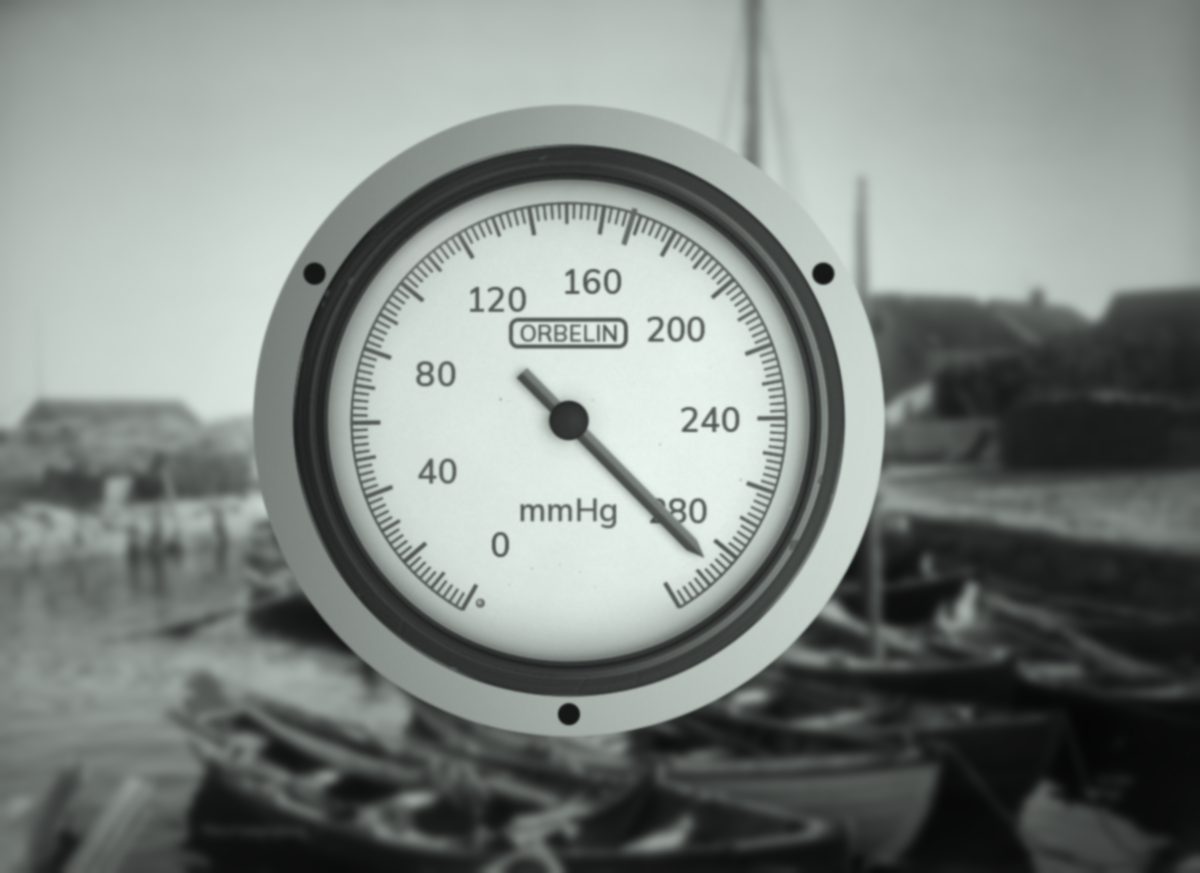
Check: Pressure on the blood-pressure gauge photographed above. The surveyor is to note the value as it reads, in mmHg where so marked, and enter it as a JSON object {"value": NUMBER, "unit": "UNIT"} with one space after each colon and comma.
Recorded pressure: {"value": 286, "unit": "mmHg"}
